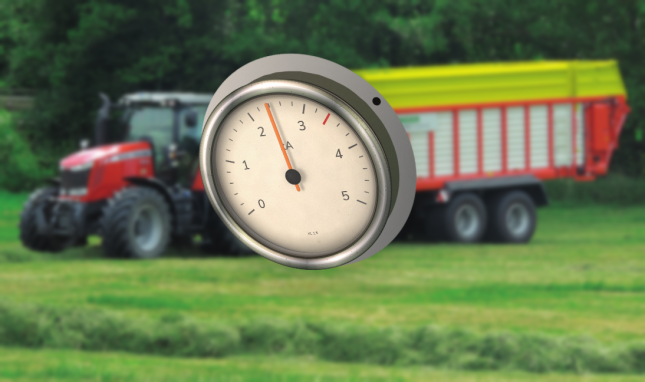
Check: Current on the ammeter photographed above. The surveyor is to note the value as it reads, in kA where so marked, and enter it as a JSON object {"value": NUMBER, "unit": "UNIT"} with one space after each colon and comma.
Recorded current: {"value": 2.4, "unit": "kA"}
